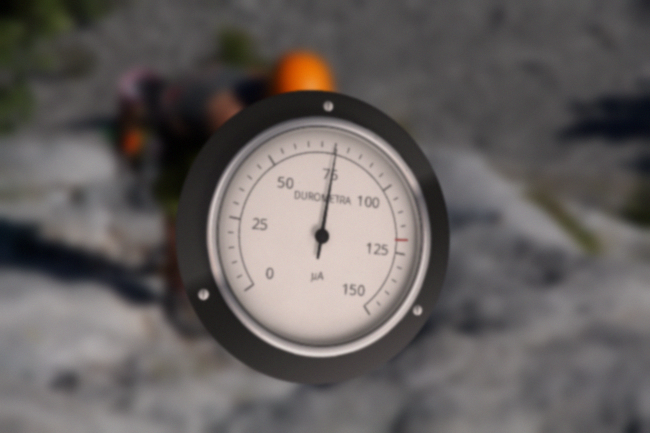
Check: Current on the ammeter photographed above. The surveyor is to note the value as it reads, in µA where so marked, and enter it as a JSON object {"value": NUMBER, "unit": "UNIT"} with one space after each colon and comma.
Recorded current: {"value": 75, "unit": "µA"}
